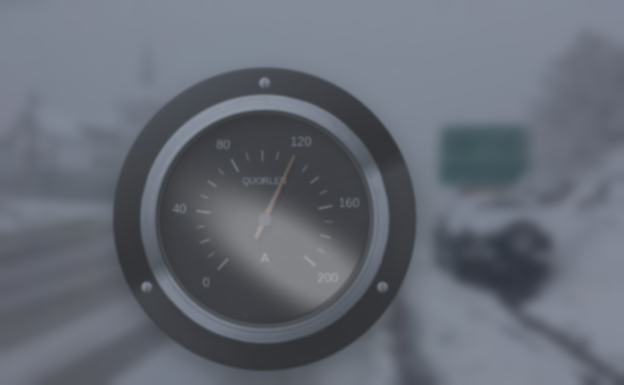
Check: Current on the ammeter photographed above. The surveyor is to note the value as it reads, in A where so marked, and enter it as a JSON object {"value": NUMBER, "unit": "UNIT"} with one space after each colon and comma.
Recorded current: {"value": 120, "unit": "A"}
